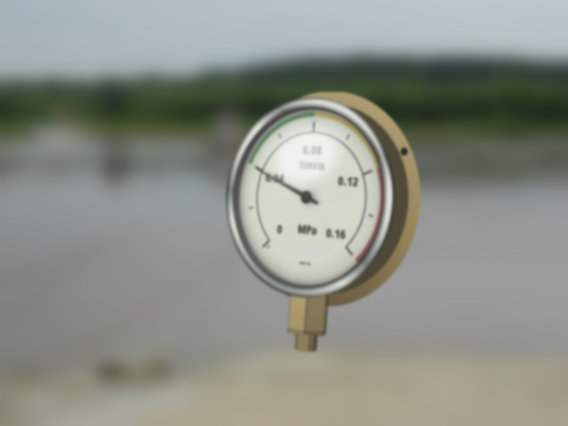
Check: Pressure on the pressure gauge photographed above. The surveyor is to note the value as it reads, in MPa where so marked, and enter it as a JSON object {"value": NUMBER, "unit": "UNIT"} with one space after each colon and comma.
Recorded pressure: {"value": 0.04, "unit": "MPa"}
